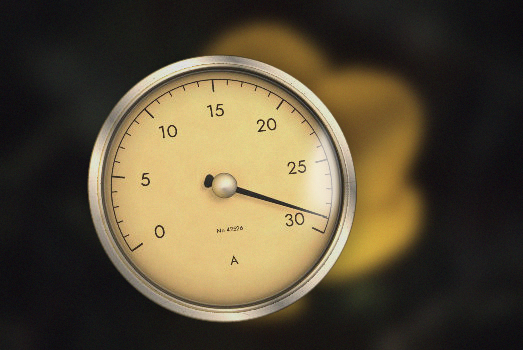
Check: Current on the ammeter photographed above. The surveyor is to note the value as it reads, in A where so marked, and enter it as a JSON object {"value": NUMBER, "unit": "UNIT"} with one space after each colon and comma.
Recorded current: {"value": 29, "unit": "A"}
